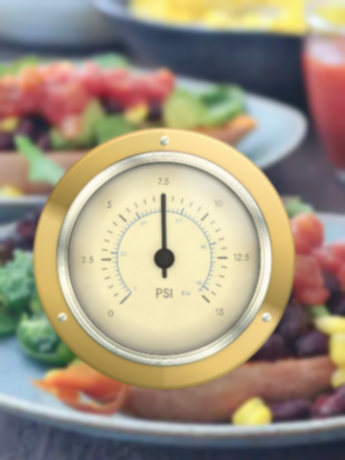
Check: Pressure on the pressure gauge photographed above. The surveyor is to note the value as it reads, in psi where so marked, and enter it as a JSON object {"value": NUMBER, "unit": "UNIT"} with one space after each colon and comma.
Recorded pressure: {"value": 7.5, "unit": "psi"}
